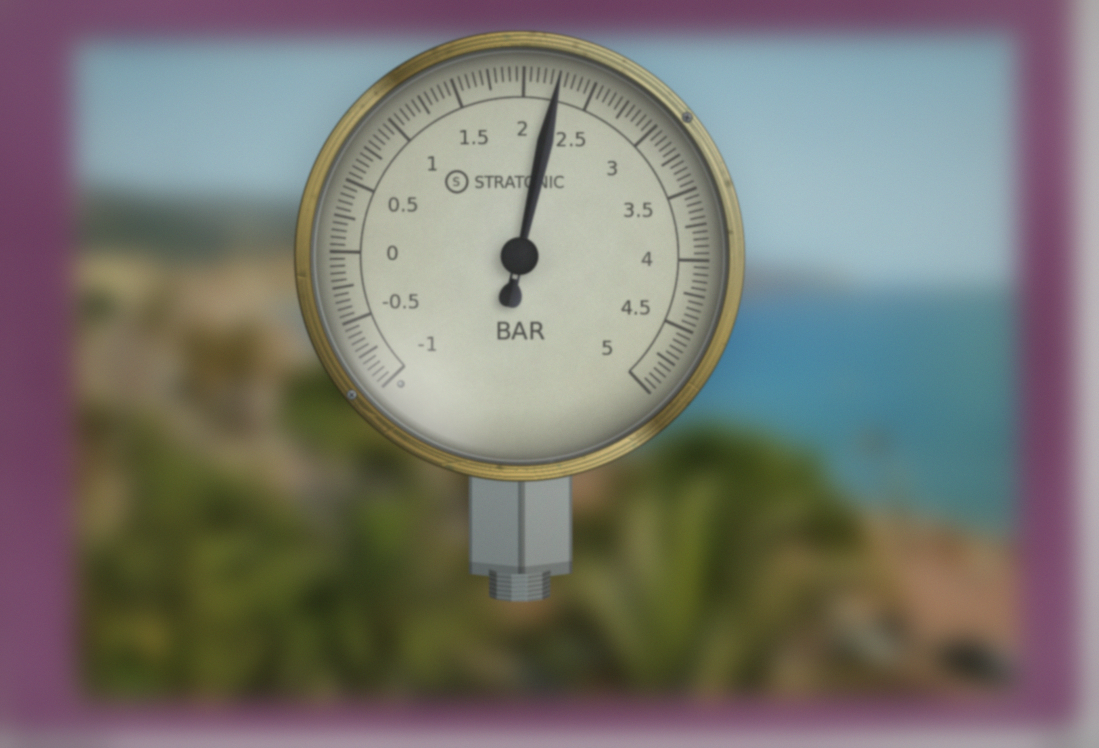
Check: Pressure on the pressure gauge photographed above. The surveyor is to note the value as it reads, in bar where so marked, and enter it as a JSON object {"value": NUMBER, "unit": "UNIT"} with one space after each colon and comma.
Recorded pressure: {"value": 2.25, "unit": "bar"}
